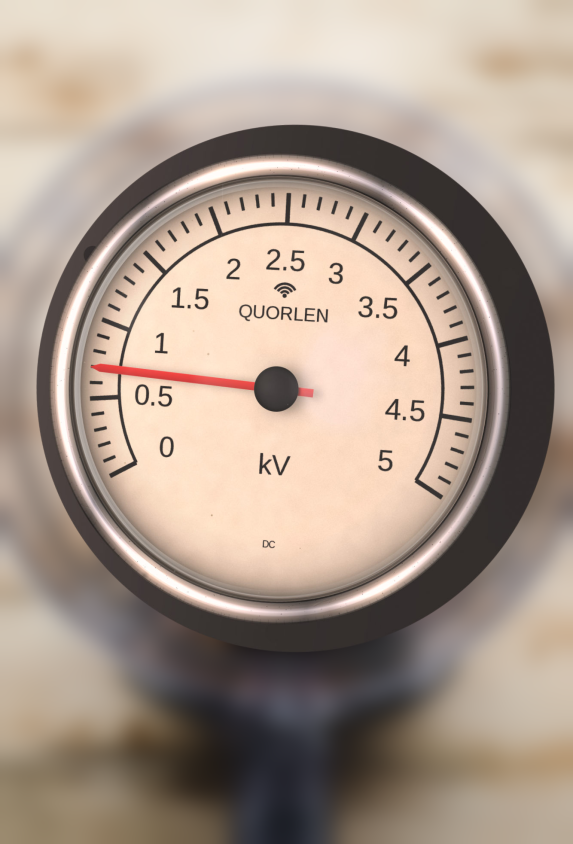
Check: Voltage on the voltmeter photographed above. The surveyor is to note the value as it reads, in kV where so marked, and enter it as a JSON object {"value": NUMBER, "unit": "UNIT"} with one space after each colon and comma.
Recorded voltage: {"value": 0.7, "unit": "kV"}
